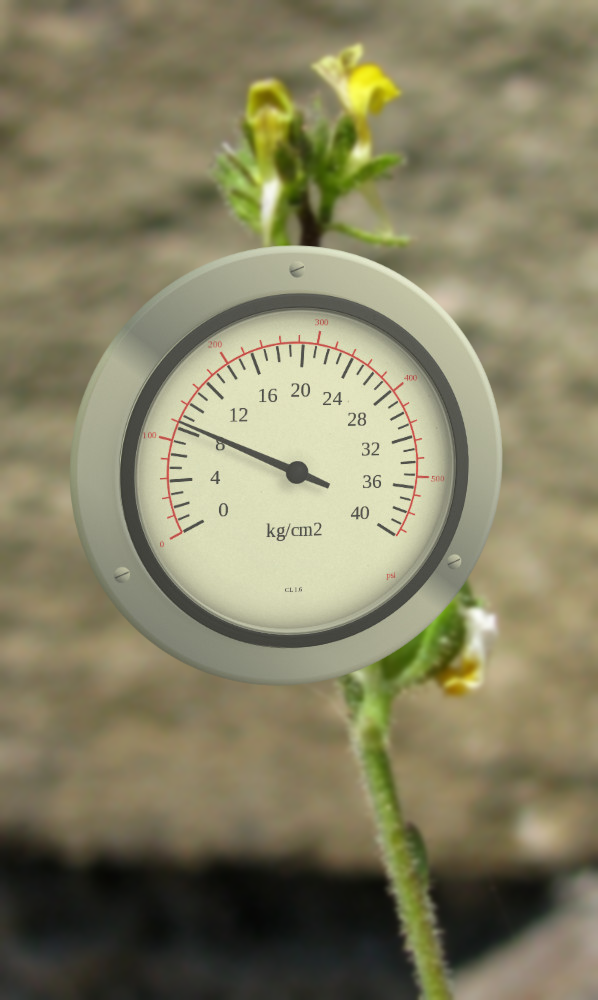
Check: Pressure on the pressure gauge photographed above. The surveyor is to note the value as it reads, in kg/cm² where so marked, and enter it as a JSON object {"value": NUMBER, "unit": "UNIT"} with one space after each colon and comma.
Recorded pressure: {"value": 8.5, "unit": "kg/cm²"}
